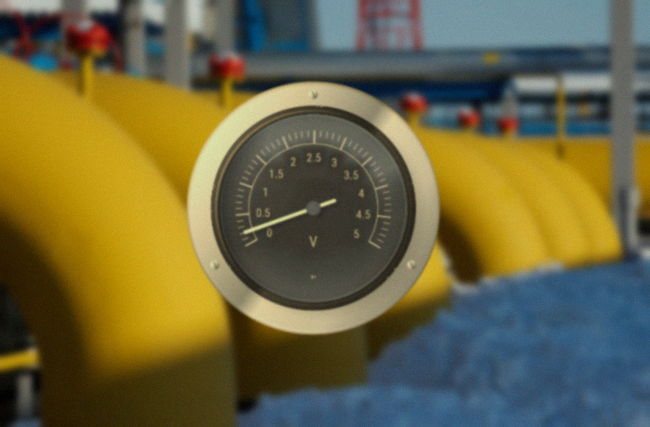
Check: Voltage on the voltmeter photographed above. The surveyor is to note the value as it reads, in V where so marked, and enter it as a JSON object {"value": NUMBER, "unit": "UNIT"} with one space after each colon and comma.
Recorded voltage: {"value": 0.2, "unit": "V"}
